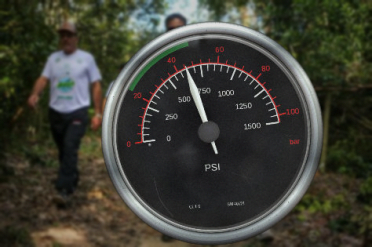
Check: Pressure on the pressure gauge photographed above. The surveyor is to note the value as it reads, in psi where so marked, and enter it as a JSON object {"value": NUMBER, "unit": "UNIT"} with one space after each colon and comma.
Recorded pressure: {"value": 650, "unit": "psi"}
